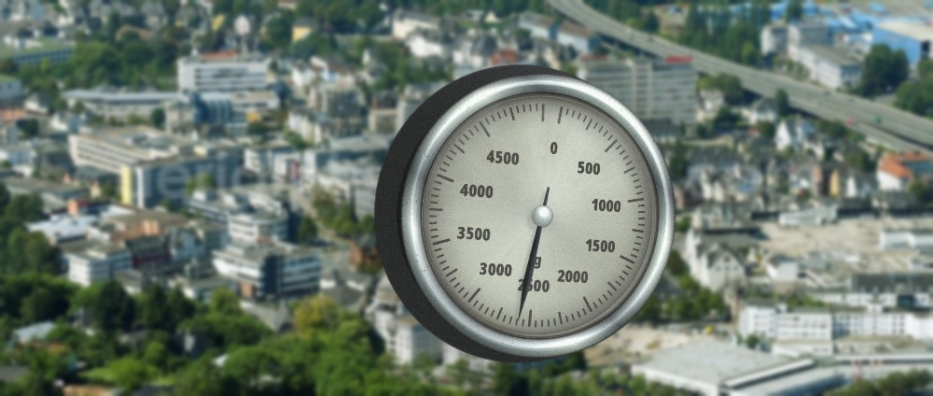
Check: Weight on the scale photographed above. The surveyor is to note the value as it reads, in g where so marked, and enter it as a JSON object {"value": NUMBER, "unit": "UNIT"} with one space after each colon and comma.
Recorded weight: {"value": 2600, "unit": "g"}
